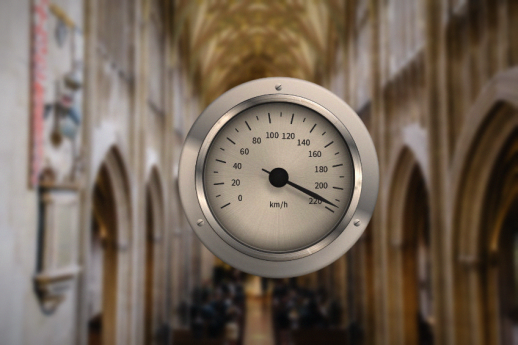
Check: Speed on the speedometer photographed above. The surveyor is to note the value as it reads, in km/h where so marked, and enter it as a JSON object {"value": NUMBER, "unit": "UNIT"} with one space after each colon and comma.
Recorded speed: {"value": 215, "unit": "km/h"}
